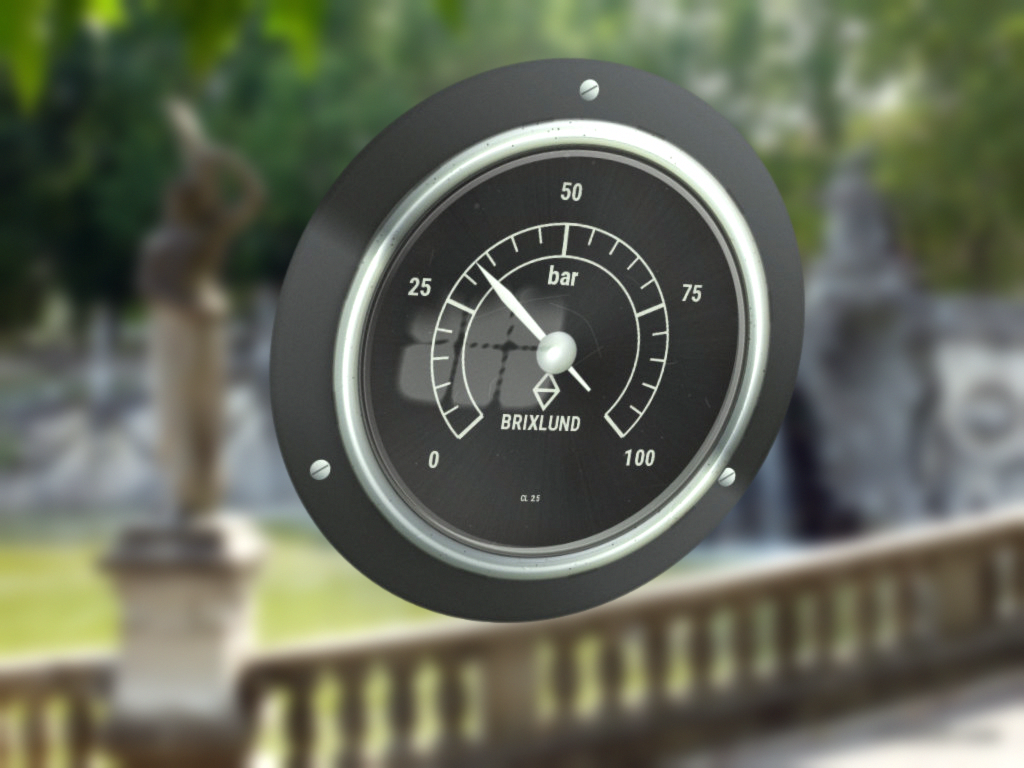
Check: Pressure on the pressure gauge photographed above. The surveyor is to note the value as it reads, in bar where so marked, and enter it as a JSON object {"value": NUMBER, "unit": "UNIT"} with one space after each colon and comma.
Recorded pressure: {"value": 32.5, "unit": "bar"}
